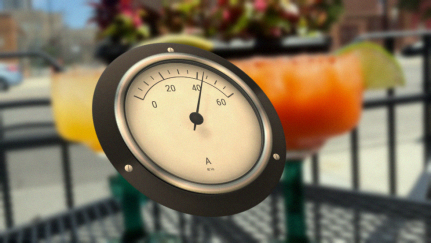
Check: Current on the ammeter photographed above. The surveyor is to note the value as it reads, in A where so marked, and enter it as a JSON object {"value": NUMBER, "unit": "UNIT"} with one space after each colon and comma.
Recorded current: {"value": 42.5, "unit": "A"}
